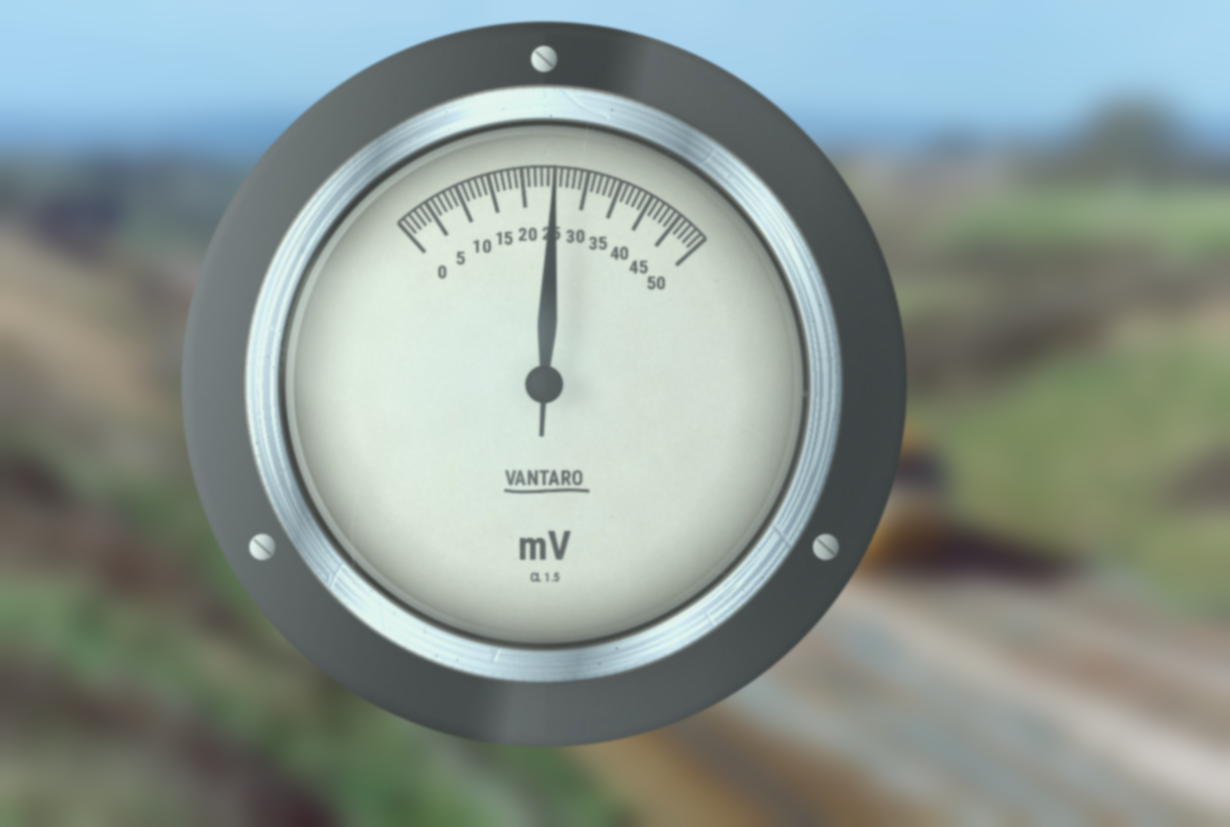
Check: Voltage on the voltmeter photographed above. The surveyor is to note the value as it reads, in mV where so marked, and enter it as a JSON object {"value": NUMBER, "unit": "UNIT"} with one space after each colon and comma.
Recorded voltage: {"value": 25, "unit": "mV"}
